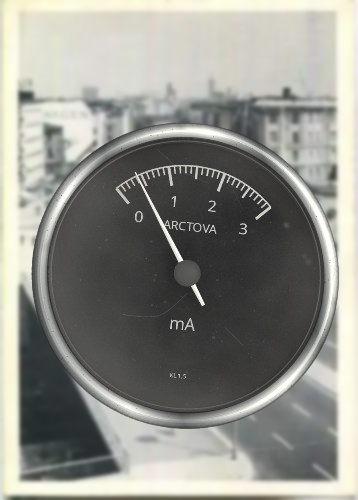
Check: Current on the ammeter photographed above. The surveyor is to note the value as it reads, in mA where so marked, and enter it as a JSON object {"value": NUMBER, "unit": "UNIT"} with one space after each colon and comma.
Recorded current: {"value": 0.4, "unit": "mA"}
